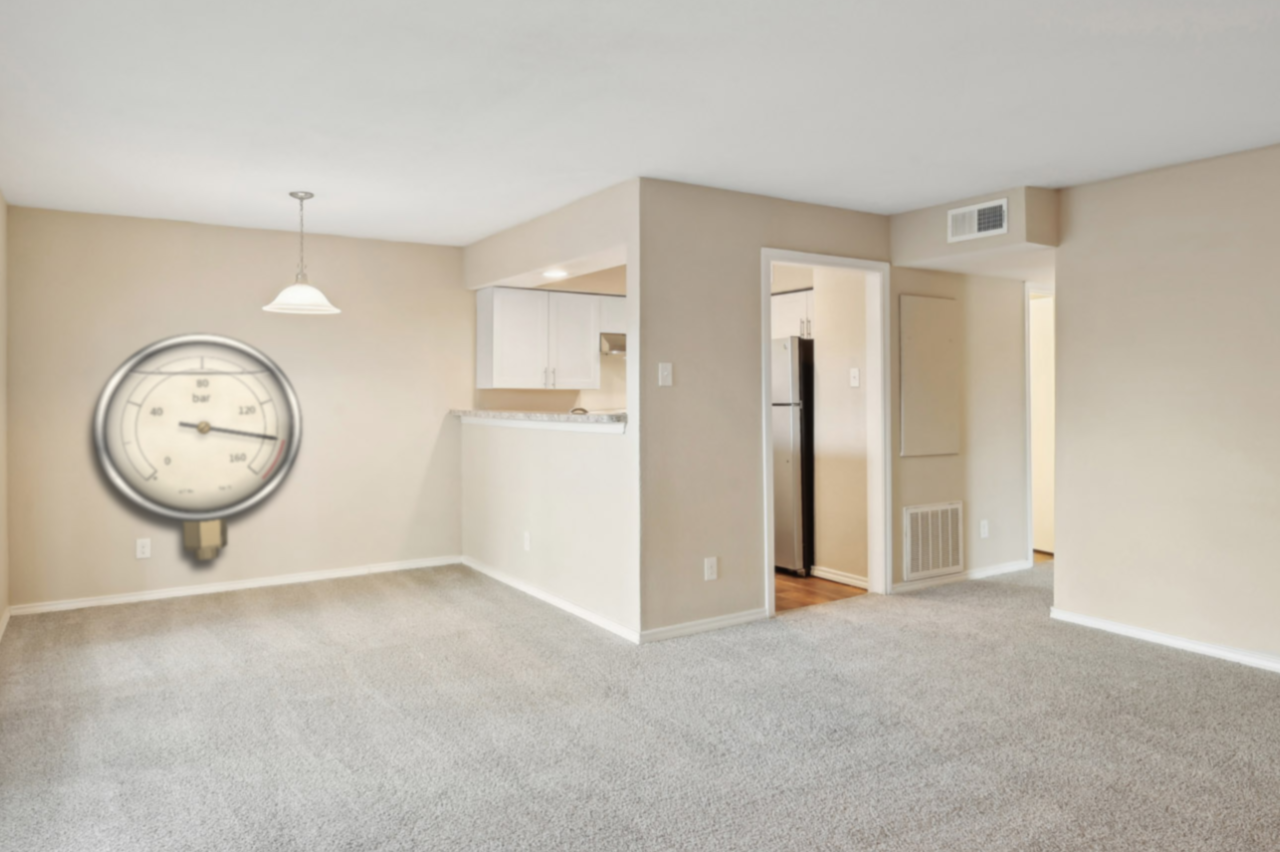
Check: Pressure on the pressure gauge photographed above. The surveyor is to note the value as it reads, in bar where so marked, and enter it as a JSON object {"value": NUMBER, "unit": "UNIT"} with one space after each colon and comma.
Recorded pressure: {"value": 140, "unit": "bar"}
